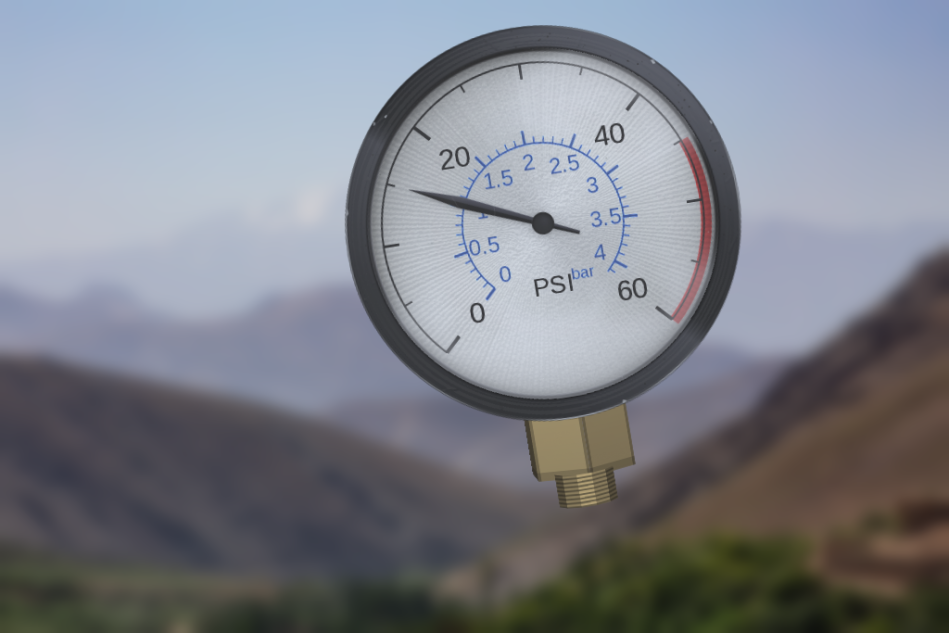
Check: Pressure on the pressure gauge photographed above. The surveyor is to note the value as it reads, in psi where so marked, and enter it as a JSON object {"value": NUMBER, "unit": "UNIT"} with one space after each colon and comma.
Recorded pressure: {"value": 15, "unit": "psi"}
